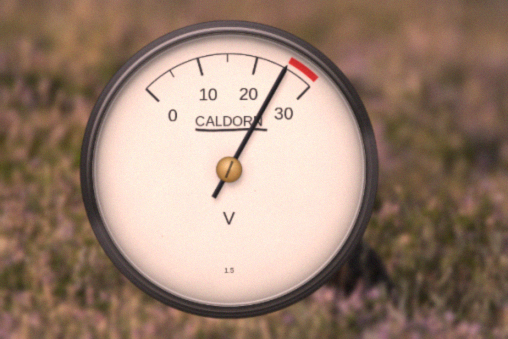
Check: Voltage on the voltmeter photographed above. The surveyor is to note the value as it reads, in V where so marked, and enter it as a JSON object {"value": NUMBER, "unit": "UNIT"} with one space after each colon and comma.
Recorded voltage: {"value": 25, "unit": "V"}
